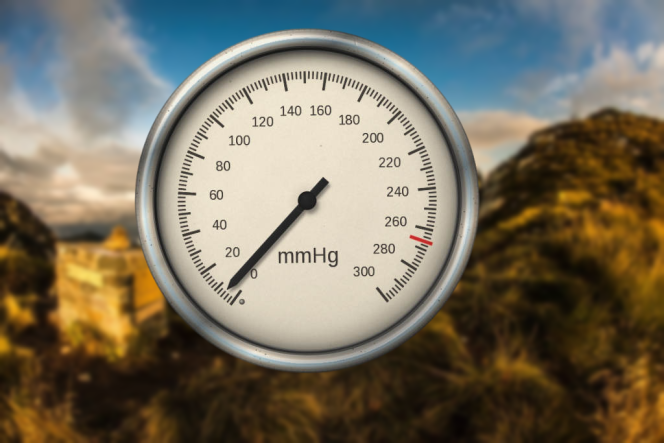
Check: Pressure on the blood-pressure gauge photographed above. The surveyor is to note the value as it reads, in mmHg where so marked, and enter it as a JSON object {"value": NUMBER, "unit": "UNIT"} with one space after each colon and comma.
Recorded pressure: {"value": 6, "unit": "mmHg"}
